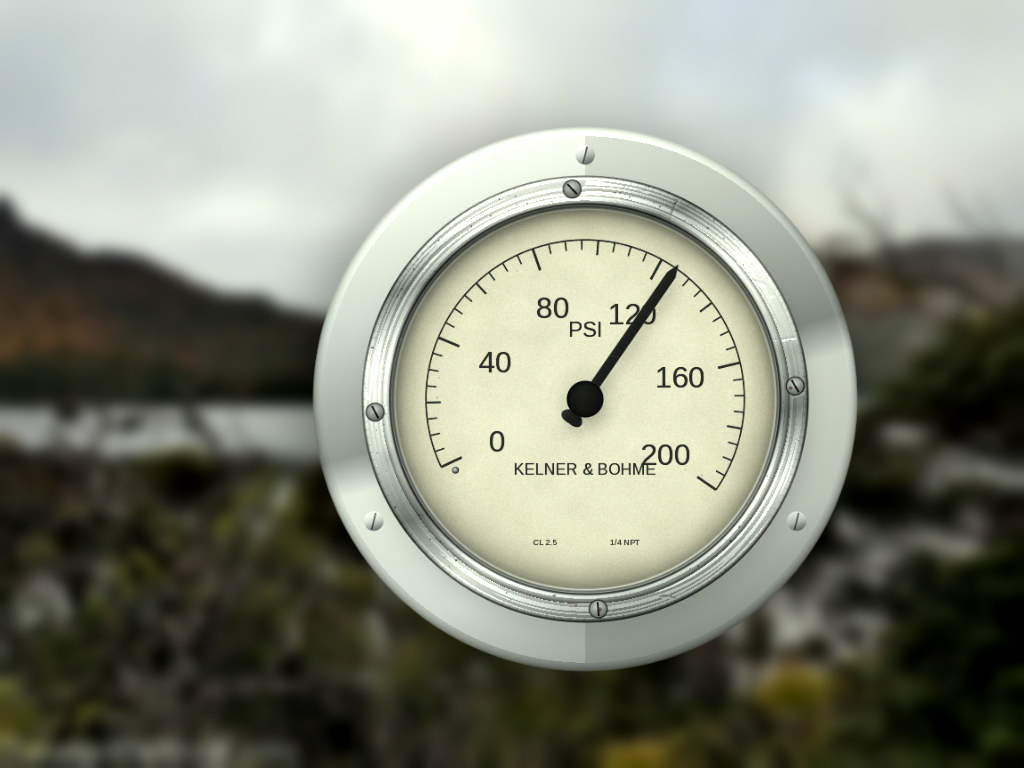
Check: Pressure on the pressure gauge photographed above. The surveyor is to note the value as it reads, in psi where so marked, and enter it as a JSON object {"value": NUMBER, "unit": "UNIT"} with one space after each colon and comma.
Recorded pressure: {"value": 125, "unit": "psi"}
